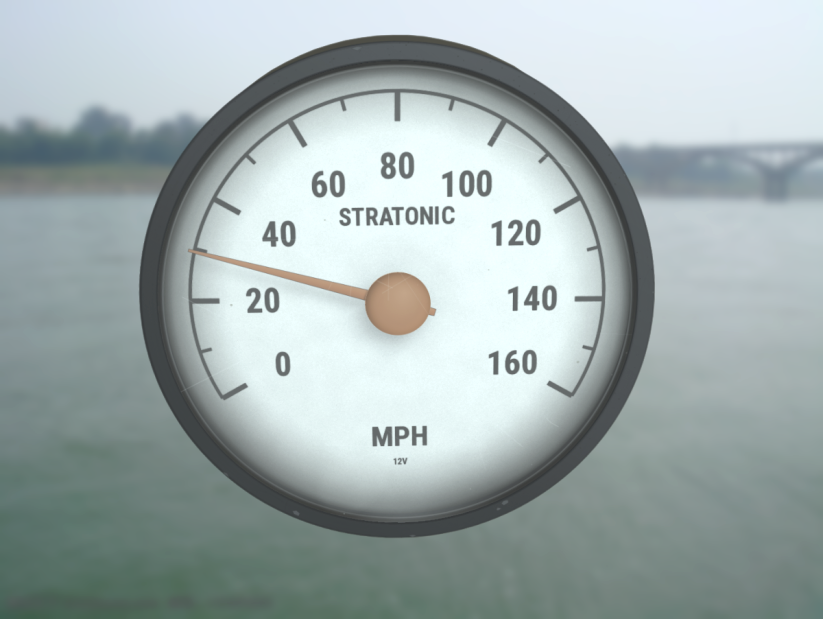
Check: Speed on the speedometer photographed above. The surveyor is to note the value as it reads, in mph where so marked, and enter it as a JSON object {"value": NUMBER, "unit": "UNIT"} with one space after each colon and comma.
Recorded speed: {"value": 30, "unit": "mph"}
